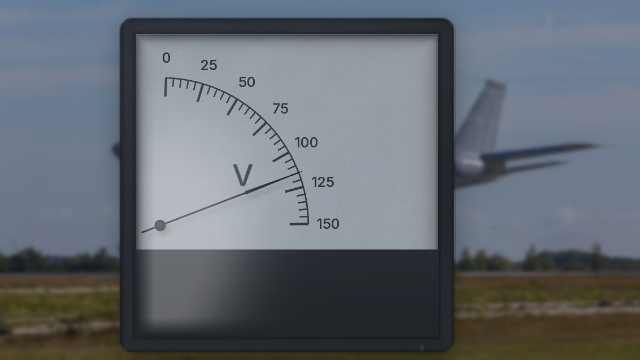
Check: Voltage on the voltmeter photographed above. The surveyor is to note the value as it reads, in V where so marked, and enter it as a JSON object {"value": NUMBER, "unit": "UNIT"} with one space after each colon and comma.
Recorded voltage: {"value": 115, "unit": "V"}
